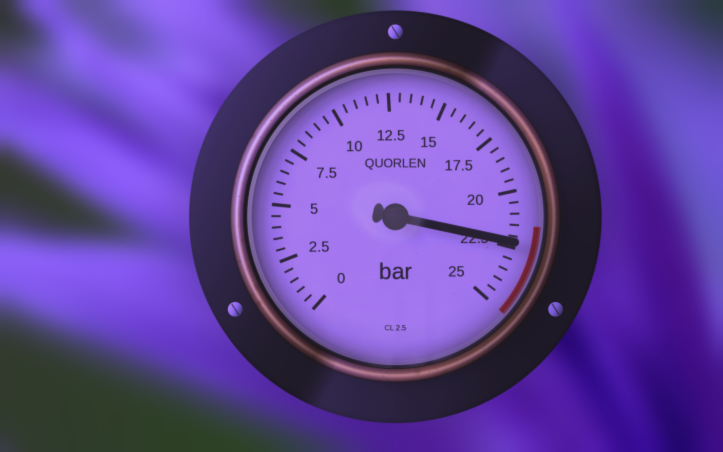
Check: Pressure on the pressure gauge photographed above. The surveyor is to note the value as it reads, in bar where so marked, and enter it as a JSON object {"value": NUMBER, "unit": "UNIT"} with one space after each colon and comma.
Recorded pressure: {"value": 22.25, "unit": "bar"}
